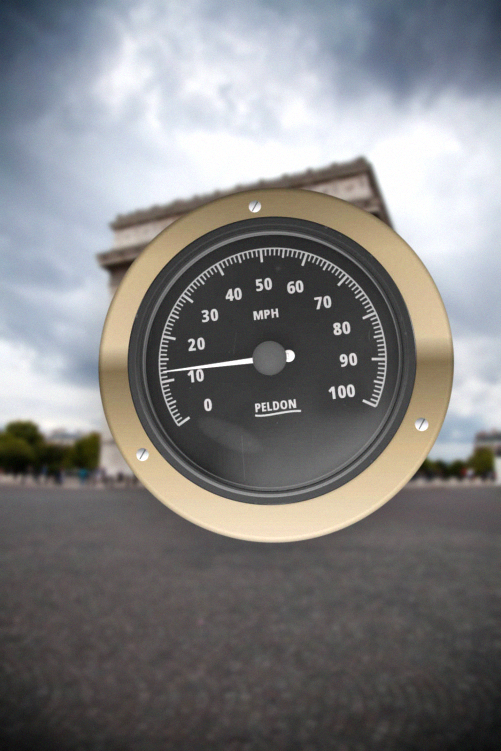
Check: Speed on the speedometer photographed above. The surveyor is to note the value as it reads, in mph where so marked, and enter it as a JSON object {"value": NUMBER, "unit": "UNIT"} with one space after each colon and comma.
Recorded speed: {"value": 12, "unit": "mph"}
